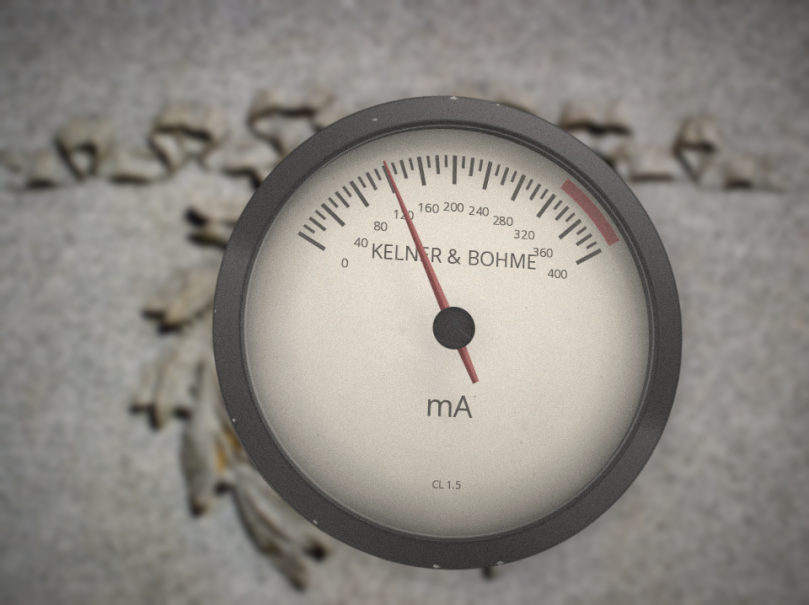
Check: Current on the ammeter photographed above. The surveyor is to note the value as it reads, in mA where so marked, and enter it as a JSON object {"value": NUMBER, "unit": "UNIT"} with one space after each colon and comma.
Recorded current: {"value": 120, "unit": "mA"}
